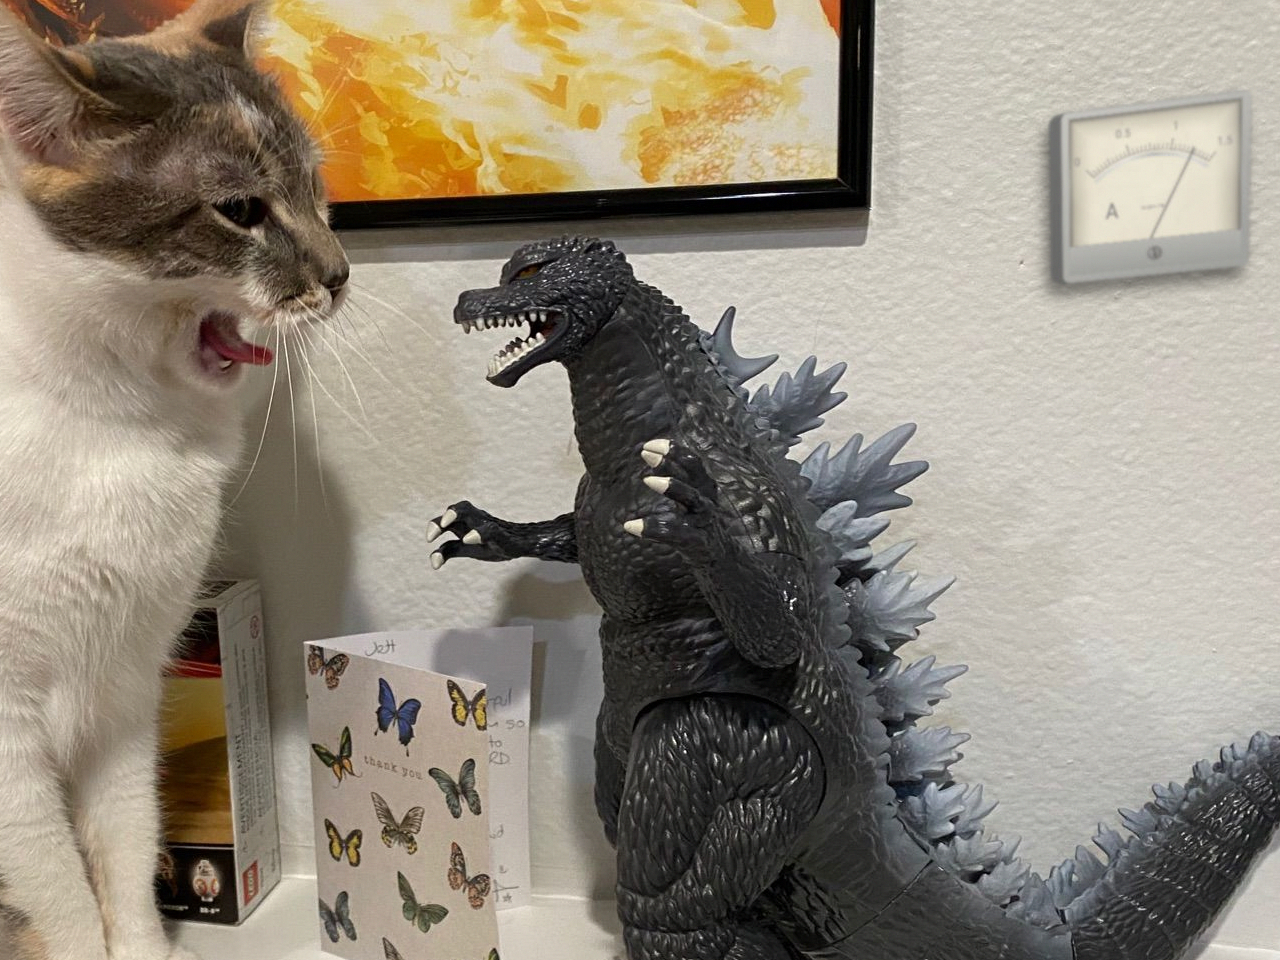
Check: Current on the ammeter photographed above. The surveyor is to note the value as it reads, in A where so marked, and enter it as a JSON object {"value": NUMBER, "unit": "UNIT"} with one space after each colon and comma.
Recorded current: {"value": 1.25, "unit": "A"}
